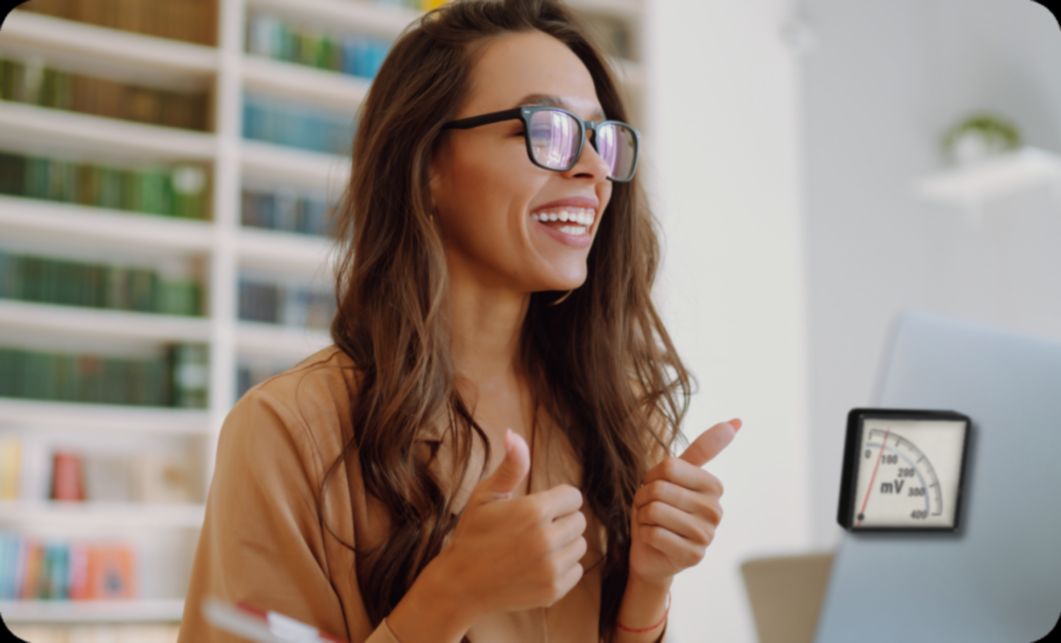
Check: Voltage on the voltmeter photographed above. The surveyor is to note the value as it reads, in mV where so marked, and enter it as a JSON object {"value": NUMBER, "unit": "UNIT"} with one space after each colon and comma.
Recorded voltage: {"value": 50, "unit": "mV"}
